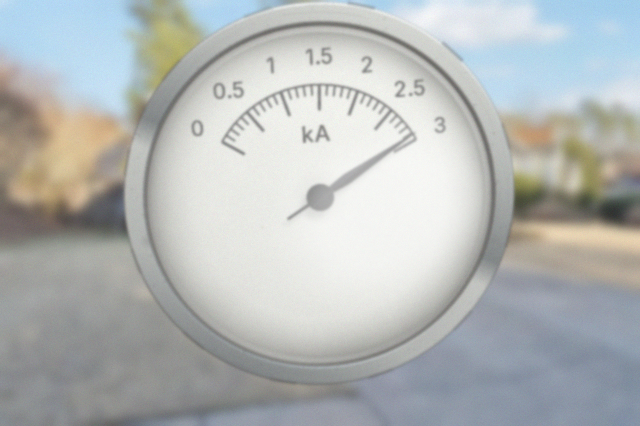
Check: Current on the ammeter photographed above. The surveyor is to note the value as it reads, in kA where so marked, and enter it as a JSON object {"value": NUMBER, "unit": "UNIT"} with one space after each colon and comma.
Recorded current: {"value": 2.9, "unit": "kA"}
